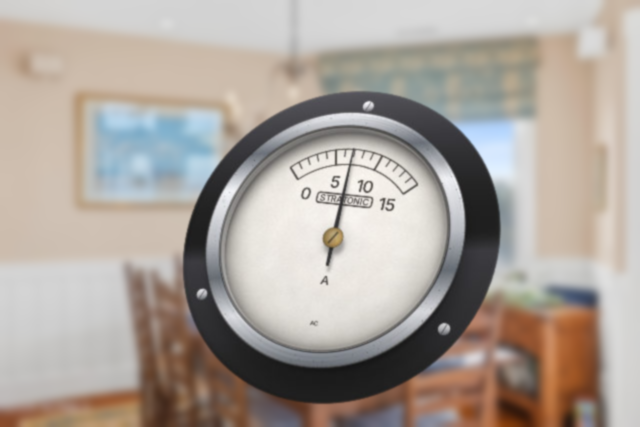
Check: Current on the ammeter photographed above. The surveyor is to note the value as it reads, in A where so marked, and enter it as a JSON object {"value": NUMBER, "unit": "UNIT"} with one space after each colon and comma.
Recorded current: {"value": 7, "unit": "A"}
